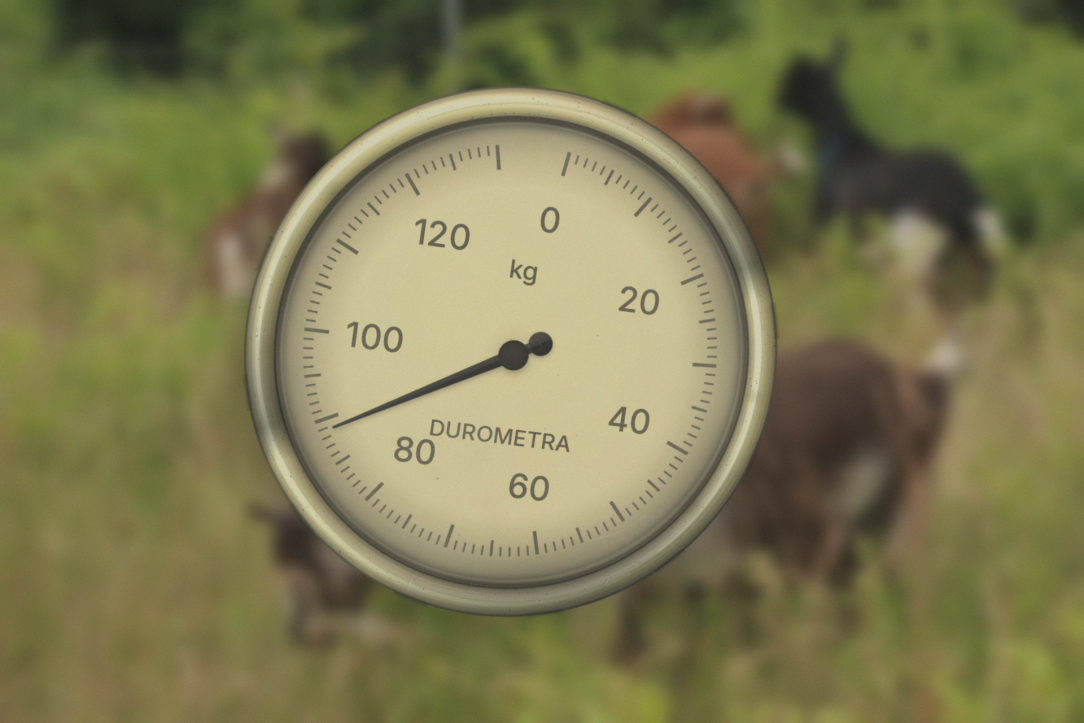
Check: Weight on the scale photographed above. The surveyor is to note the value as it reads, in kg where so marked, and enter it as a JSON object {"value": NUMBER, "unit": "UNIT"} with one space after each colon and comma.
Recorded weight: {"value": 89, "unit": "kg"}
